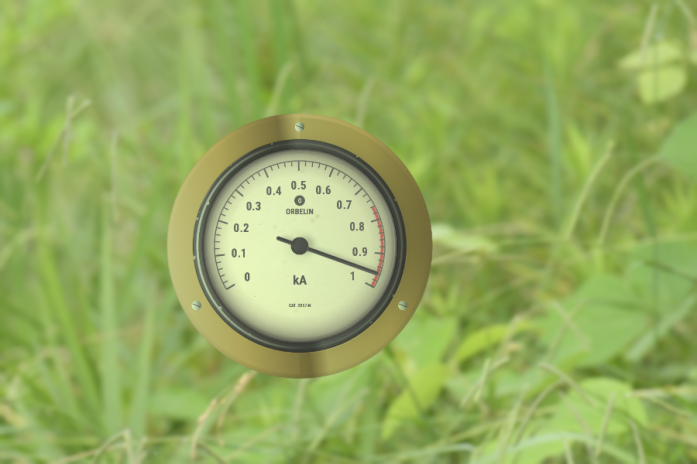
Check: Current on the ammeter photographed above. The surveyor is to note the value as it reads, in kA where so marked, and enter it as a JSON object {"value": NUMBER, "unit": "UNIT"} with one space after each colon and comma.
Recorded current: {"value": 0.96, "unit": "kA"}
